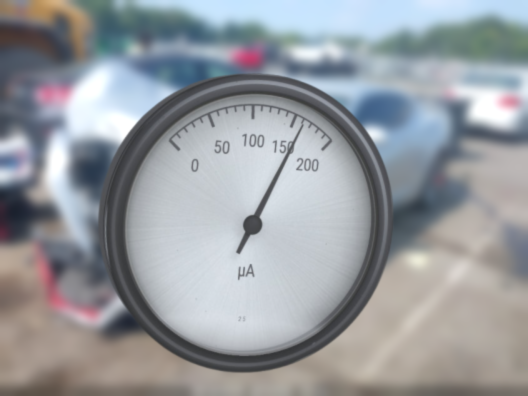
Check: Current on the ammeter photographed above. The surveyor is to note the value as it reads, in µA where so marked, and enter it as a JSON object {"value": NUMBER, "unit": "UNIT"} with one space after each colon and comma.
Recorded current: {"value": 160, "unit": "µA"}
